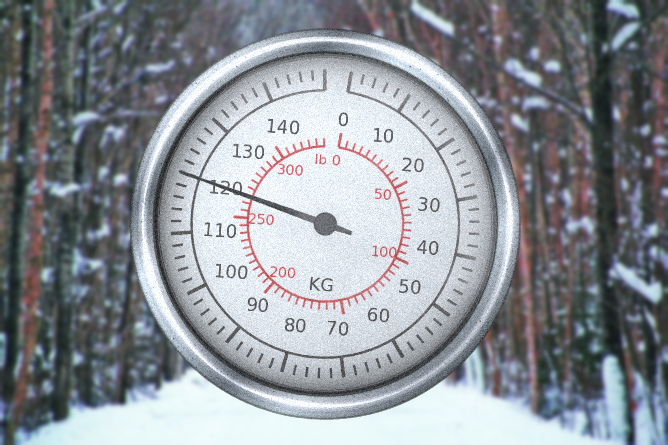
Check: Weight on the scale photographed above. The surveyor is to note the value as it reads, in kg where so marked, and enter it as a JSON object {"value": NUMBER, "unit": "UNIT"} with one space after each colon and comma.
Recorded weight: {"value": 120, "unit": "kg"}
